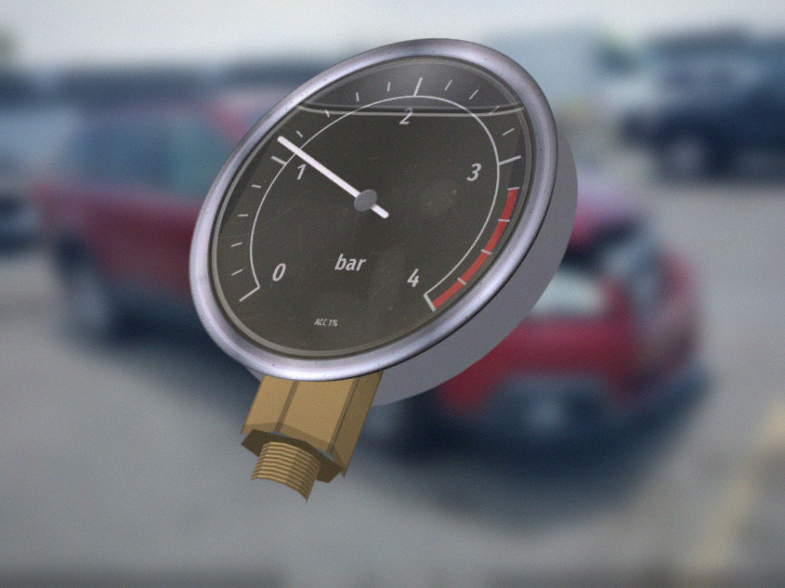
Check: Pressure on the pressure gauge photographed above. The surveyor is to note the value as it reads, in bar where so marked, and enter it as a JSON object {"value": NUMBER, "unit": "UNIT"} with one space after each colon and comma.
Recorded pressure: {"value": 1.1, "unit": "bar"}
